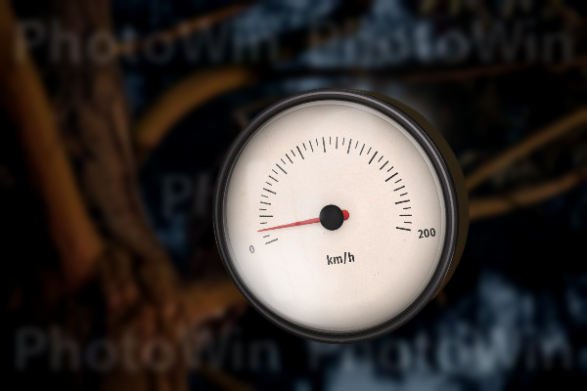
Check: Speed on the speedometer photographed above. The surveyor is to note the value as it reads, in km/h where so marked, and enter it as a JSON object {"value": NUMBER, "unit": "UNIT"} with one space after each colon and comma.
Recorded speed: {"value": 10, "unit": "km/h"}
